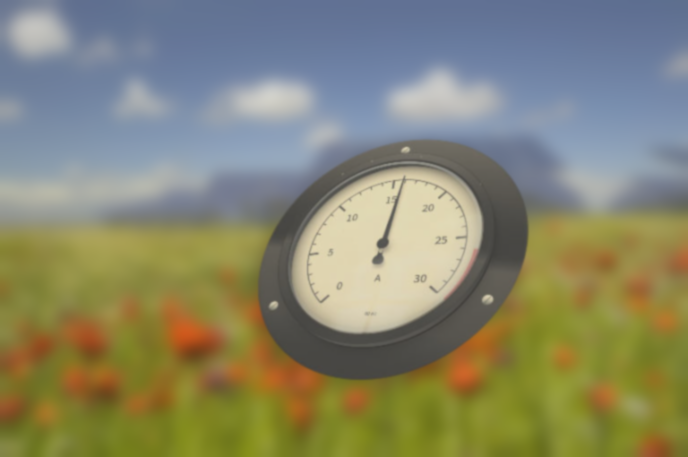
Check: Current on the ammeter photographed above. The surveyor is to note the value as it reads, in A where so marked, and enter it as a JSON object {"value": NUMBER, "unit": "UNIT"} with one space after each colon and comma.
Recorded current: {"value": 16, "unit": "A"}
